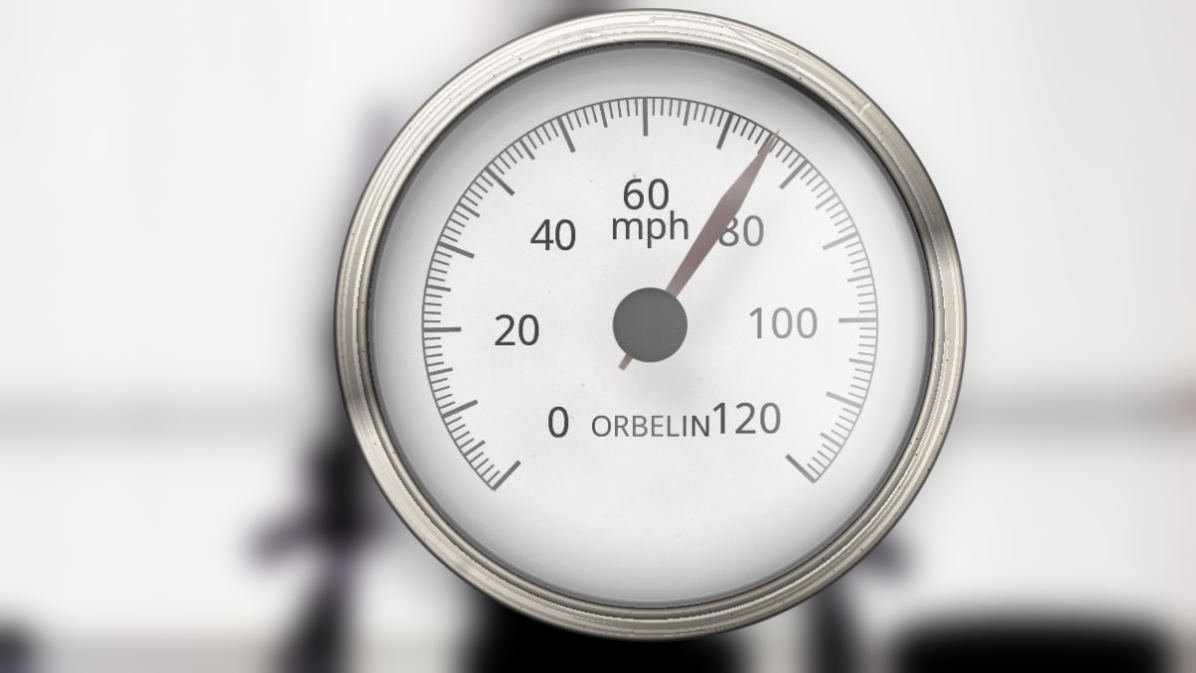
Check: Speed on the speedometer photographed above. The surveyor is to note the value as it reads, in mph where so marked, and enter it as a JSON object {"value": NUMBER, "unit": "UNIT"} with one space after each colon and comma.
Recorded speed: {"value": 75.5, "unit": "mph"}
